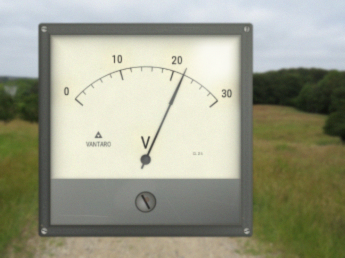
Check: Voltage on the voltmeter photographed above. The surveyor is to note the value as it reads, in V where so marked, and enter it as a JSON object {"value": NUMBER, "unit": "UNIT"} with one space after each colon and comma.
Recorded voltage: {"value": 22, "unit": "V"}
